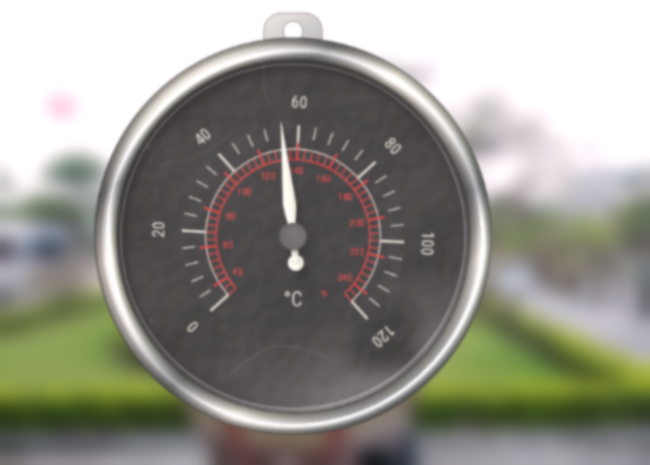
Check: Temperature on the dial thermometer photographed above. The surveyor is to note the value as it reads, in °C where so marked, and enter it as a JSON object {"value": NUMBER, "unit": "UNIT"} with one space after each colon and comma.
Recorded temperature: {"value": 56, "unit": "°C"}
